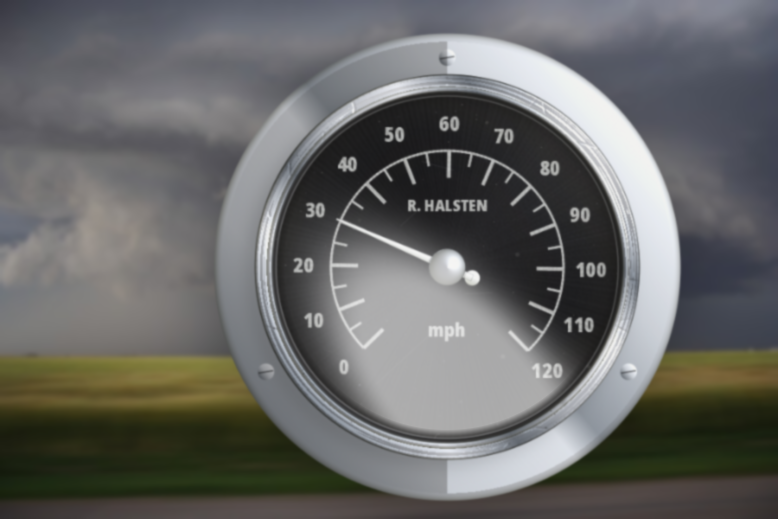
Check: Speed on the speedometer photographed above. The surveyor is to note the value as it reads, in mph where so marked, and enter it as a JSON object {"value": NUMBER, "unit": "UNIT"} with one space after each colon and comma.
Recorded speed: {"value": 30, "unit": "mph"}
